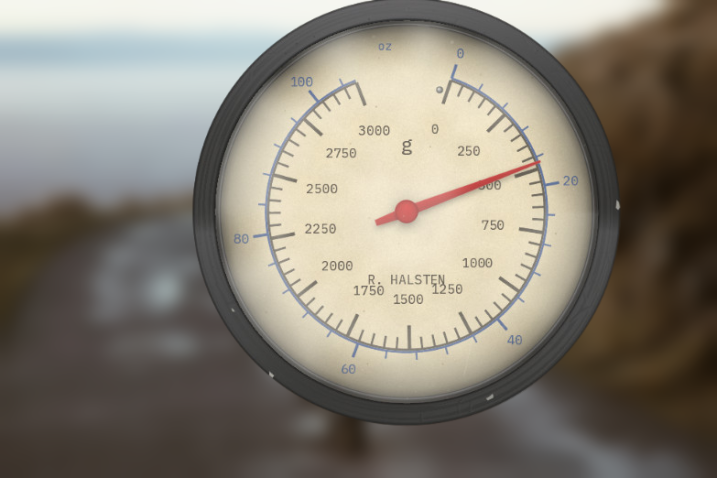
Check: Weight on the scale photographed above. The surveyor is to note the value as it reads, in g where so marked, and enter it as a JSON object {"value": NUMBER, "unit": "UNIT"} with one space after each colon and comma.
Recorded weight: {"value": 475, "unit": "g"}
